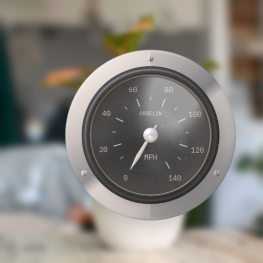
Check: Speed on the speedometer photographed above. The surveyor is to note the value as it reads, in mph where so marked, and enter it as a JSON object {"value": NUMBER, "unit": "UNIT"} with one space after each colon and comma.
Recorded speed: {"value": 0, "unit": "mph"}
